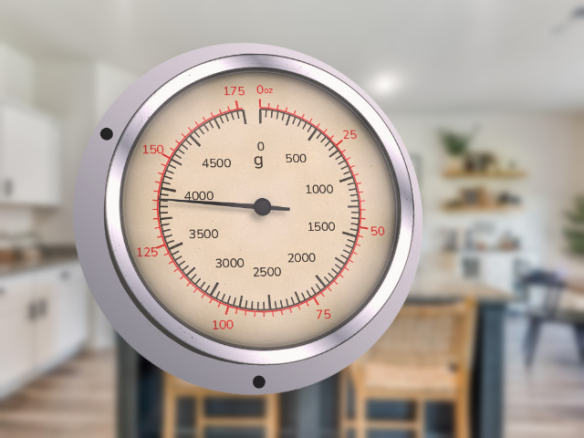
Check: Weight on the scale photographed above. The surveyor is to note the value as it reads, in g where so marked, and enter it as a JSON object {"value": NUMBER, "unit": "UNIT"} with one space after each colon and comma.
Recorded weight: {"value": 3900, "unit": "g"}
